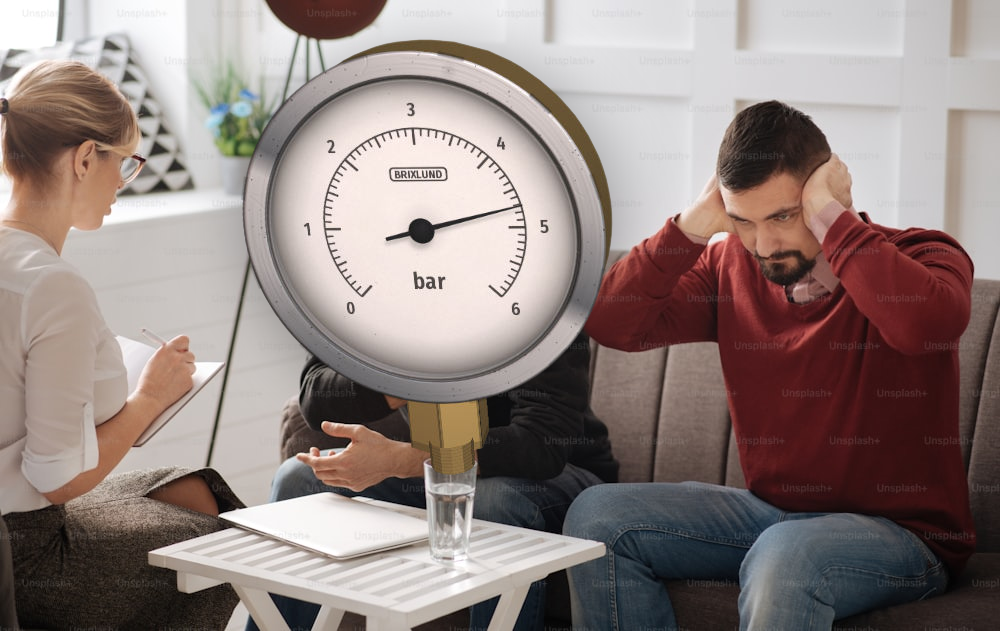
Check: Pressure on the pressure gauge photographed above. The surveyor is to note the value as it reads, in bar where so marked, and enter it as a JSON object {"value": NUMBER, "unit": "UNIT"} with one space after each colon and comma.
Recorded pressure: {"value": 4.7, "unit": "bar"}
